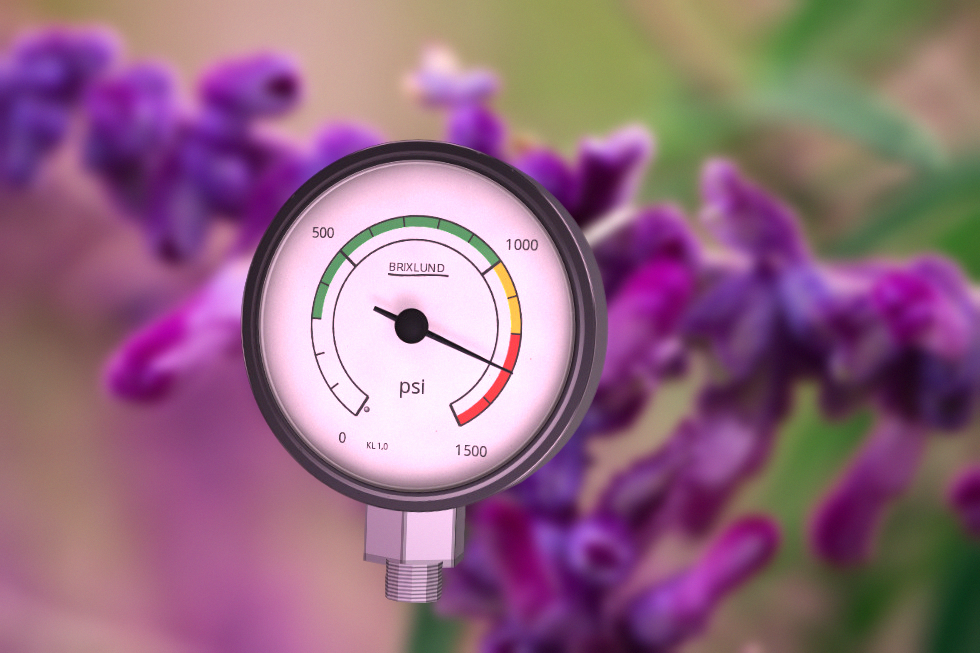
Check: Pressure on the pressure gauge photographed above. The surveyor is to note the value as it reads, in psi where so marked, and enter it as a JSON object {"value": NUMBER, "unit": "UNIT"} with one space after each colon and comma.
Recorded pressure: {"value": 1300, "unit": "psi"}
